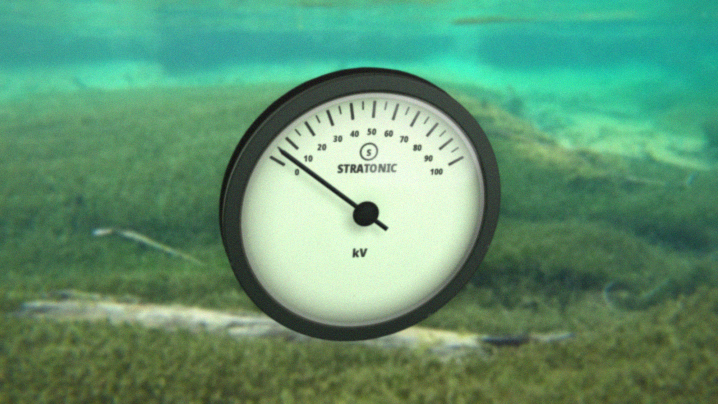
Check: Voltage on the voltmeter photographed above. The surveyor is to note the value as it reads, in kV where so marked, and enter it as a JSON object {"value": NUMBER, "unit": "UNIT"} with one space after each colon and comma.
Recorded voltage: {"value": 5, "unit": "kV"}
